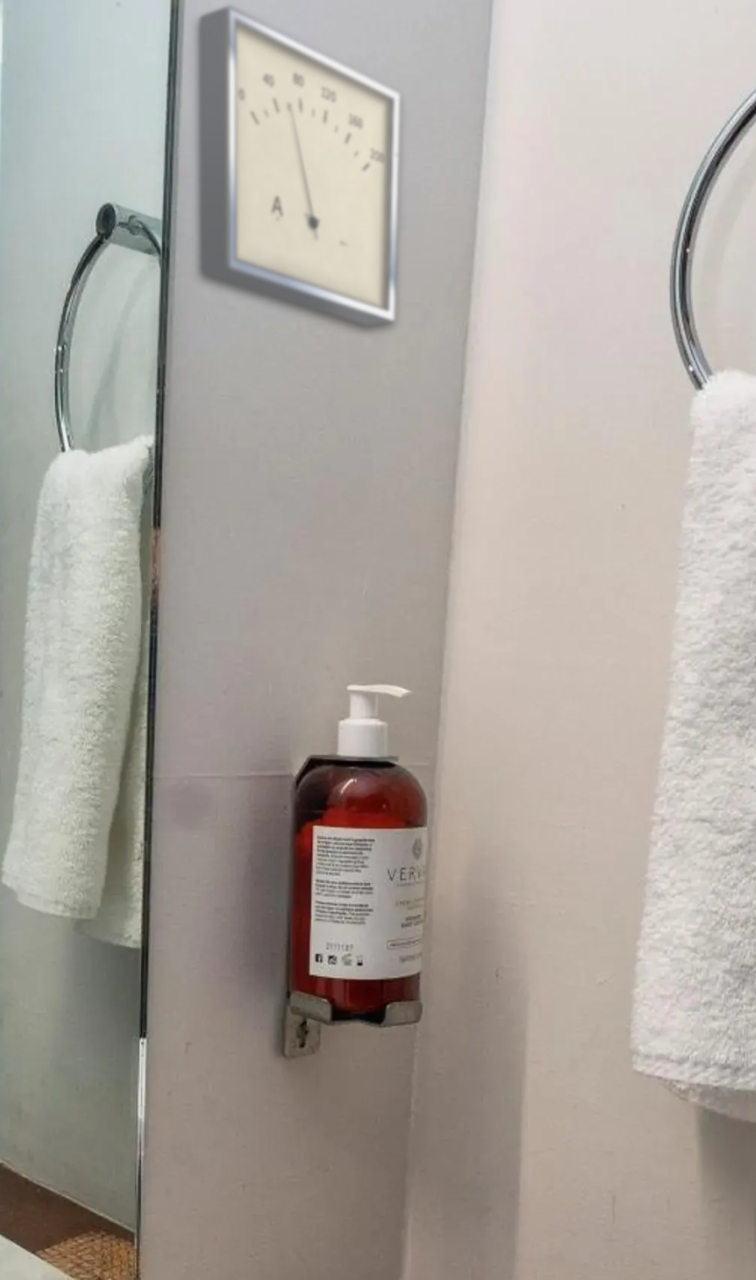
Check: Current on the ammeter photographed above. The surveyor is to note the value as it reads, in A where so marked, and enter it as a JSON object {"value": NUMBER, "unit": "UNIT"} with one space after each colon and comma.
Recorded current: {"value": 60, "unit": "A"}
